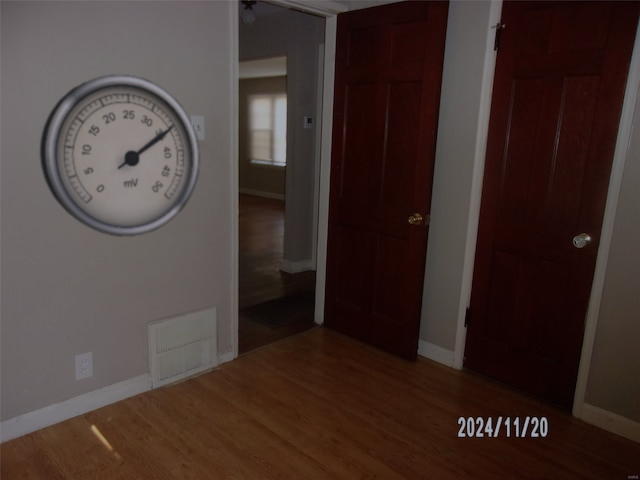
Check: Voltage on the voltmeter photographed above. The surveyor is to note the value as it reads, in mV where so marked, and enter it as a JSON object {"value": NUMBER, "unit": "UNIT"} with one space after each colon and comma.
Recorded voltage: {"value": 35, "unit": "mV"}
